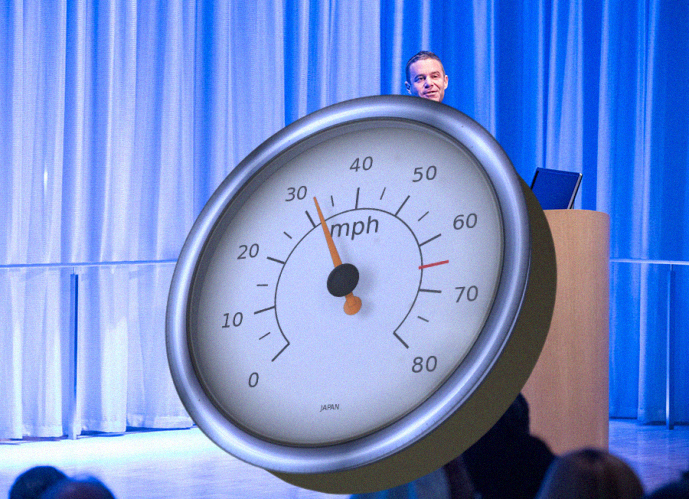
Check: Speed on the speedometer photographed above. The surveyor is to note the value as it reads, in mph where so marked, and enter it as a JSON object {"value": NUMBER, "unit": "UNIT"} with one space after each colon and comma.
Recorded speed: {"value": 32.5, "unit": "mph"}
